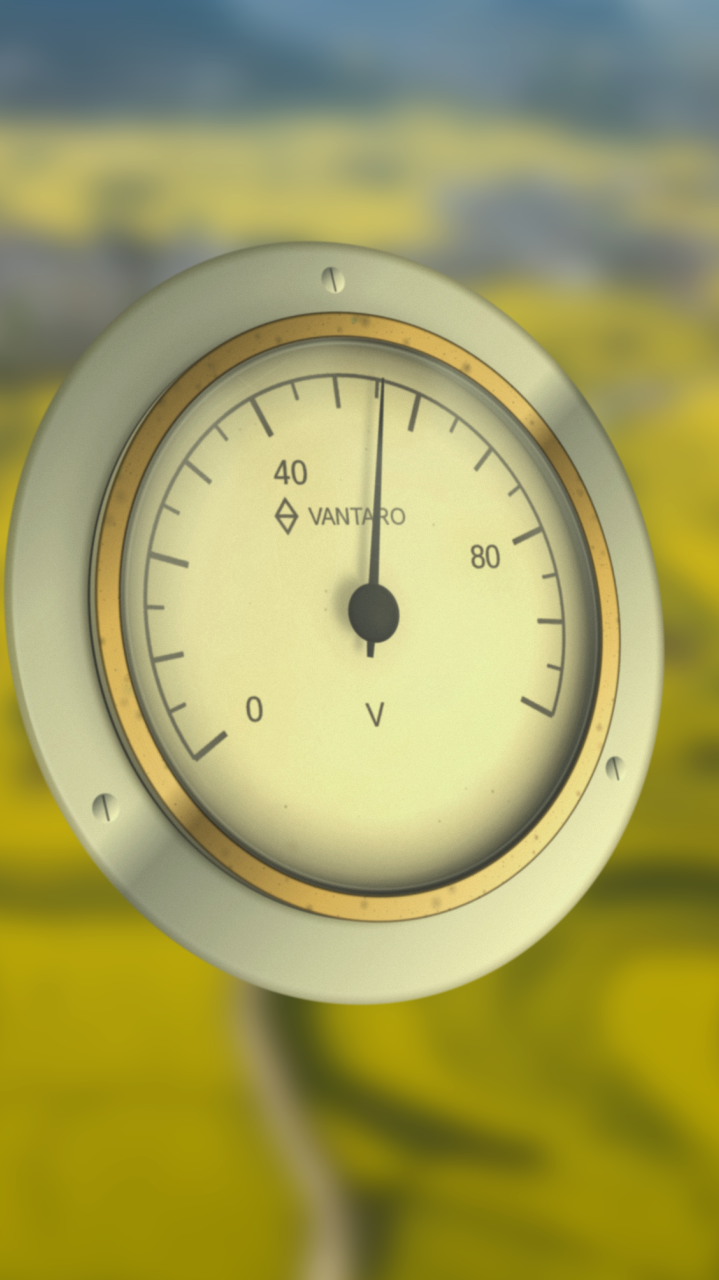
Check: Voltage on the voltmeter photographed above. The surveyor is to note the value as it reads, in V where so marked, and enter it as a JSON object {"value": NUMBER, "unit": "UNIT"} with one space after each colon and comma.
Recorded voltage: {"value": 55, "unit": "V"}
